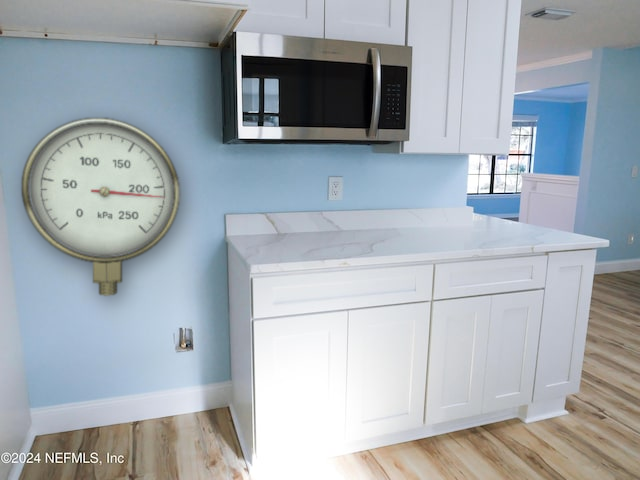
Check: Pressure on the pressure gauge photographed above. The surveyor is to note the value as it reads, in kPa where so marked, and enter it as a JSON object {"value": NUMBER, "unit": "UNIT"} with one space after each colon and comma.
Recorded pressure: {"value": 210, "unit": "kPa"}
